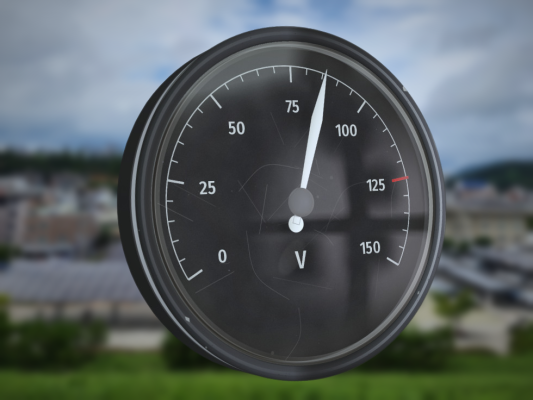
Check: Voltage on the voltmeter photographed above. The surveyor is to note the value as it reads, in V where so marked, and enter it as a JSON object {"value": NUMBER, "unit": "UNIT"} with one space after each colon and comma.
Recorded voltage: {"value": 85, "unit": "V"}
